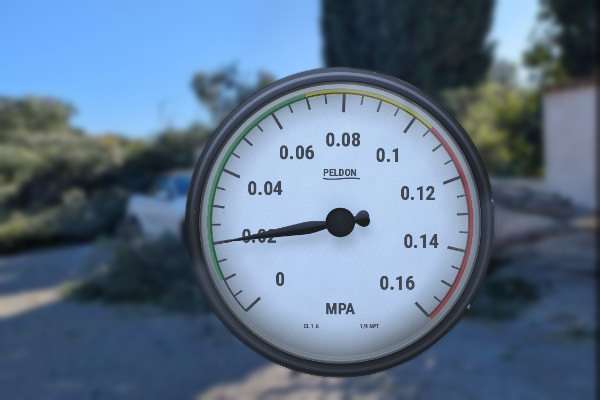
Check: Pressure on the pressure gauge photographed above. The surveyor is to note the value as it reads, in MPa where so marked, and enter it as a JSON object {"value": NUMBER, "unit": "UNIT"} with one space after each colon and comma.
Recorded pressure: {"value": 0.02, "unit": "MPa"}
